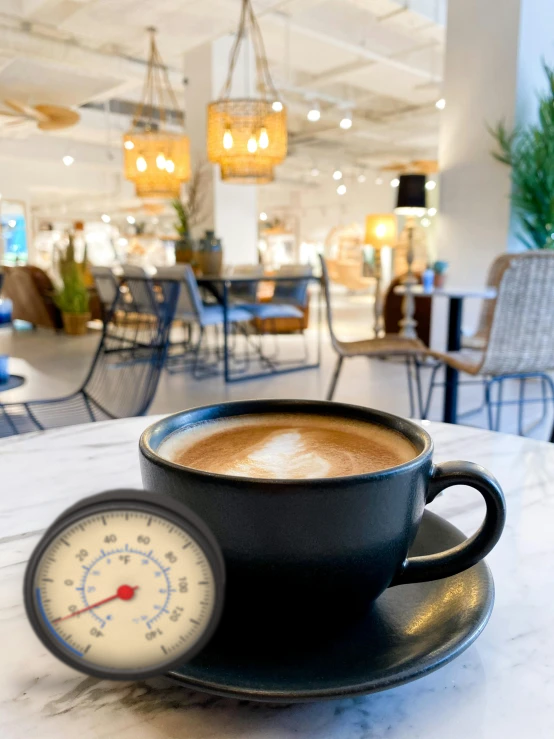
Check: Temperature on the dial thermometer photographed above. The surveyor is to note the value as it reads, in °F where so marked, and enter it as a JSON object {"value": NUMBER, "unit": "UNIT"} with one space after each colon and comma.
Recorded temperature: {"value": -20, "unit": "°F"}
